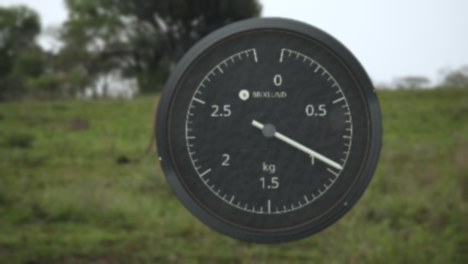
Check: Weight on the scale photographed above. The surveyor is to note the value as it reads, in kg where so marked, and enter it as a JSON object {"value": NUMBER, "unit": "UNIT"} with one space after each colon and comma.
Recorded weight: {"value": 0.95, "unit": "kg"}
